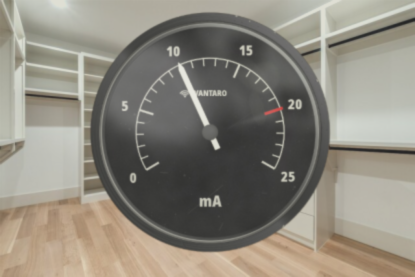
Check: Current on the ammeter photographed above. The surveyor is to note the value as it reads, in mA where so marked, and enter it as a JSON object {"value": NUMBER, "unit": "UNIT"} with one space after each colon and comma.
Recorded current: {"value": 10, "unit": "mA"}
